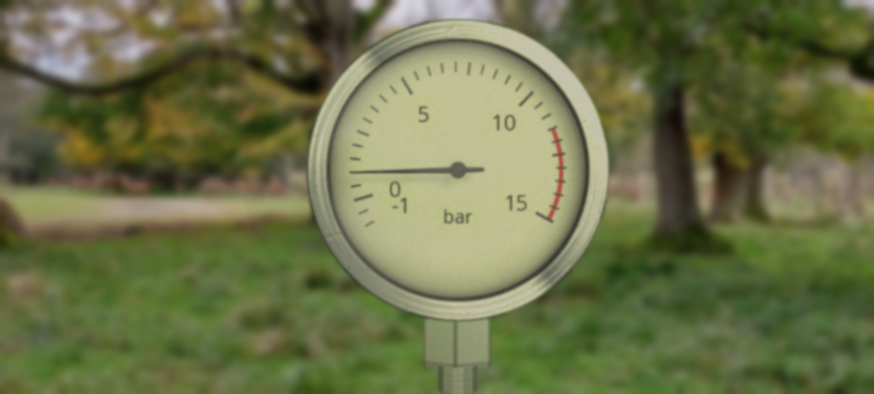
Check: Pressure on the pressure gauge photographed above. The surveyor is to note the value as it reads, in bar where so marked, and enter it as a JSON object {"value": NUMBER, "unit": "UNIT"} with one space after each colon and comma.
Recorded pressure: {"value": 1, "unit": "bar"}
